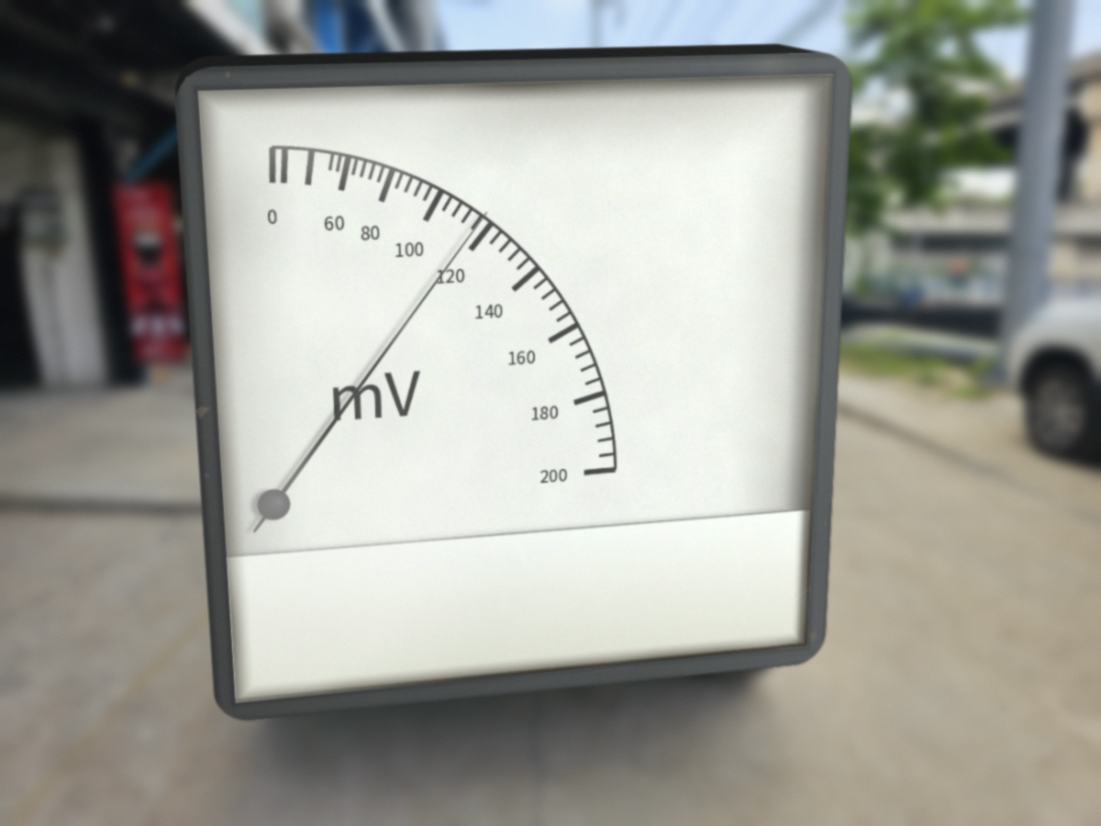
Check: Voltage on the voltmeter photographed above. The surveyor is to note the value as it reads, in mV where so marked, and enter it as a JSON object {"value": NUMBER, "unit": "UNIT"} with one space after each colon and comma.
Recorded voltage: {"value": 116, "unit": "mV"}
